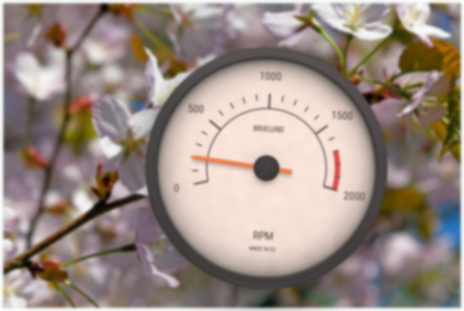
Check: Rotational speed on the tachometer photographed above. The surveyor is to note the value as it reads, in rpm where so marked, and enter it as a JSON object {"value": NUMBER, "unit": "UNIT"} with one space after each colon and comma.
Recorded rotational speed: {"value": 200, "unit": "rpm"}
